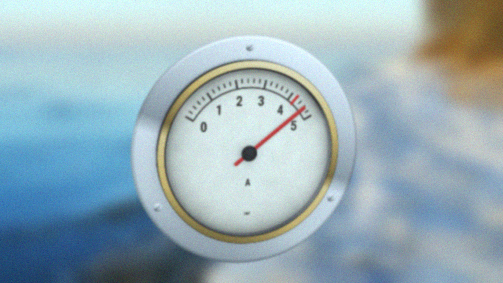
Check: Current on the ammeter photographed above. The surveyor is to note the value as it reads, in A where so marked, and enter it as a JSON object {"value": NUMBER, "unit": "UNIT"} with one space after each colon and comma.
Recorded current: {"value": 4.6, "unit": "A"}
